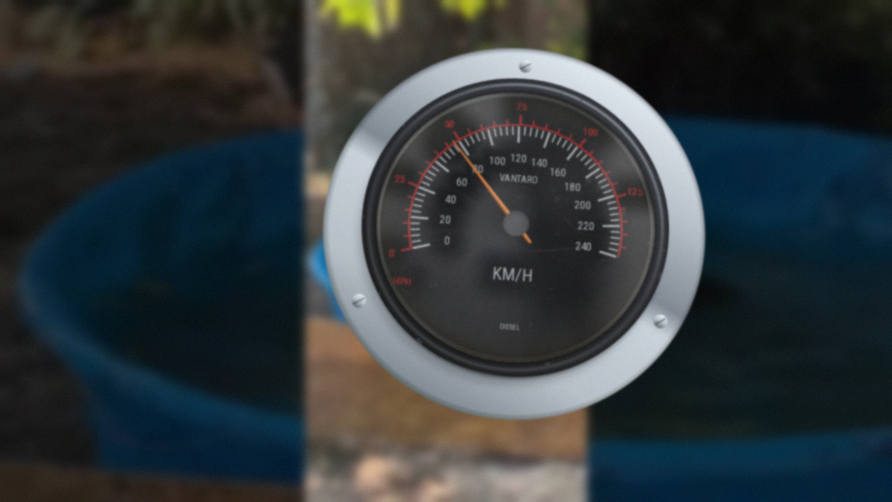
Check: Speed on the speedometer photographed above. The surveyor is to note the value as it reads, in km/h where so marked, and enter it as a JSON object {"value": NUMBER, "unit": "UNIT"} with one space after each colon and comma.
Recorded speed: {"value": 76, "unit": "km/h"}
